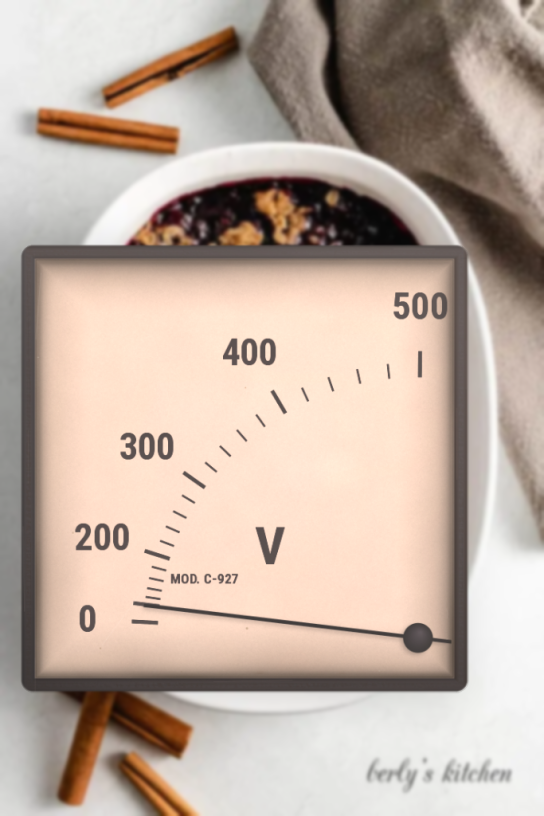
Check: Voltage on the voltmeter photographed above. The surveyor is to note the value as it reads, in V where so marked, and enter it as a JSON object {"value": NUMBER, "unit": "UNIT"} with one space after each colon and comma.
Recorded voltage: {"value": 100, "unit": "V"}
